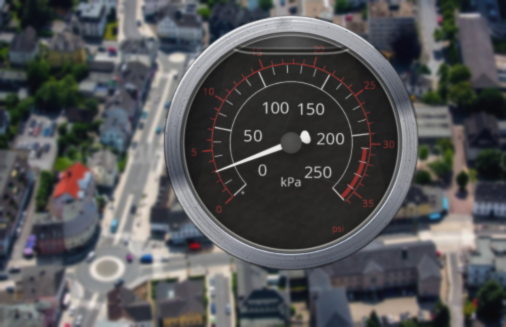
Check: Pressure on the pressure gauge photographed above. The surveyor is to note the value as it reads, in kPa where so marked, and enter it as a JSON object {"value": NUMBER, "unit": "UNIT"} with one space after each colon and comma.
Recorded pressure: {"value": 20, "unit": "kPa"}
